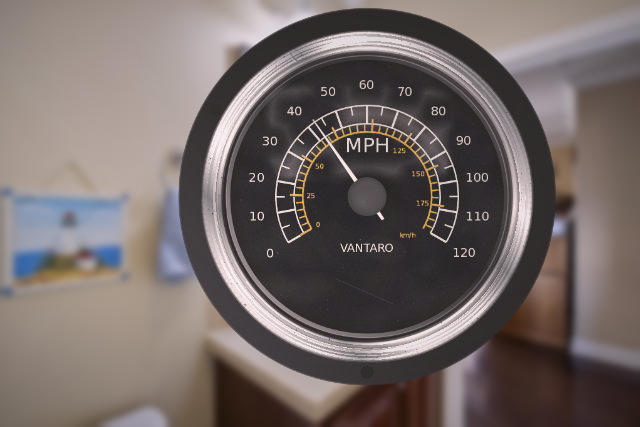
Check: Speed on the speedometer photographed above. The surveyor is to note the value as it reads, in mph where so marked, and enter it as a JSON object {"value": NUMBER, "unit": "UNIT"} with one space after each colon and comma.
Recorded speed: {"value": 42.5, "unit": "mph"}
